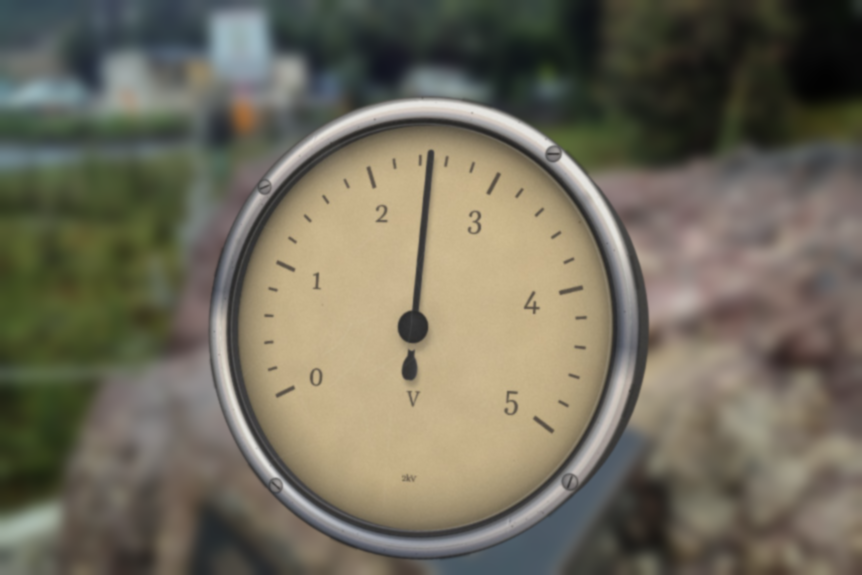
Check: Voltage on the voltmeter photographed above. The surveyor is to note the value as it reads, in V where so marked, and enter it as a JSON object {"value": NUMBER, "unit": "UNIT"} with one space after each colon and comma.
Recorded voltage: {"value": 2.5, "unit": "V"}
